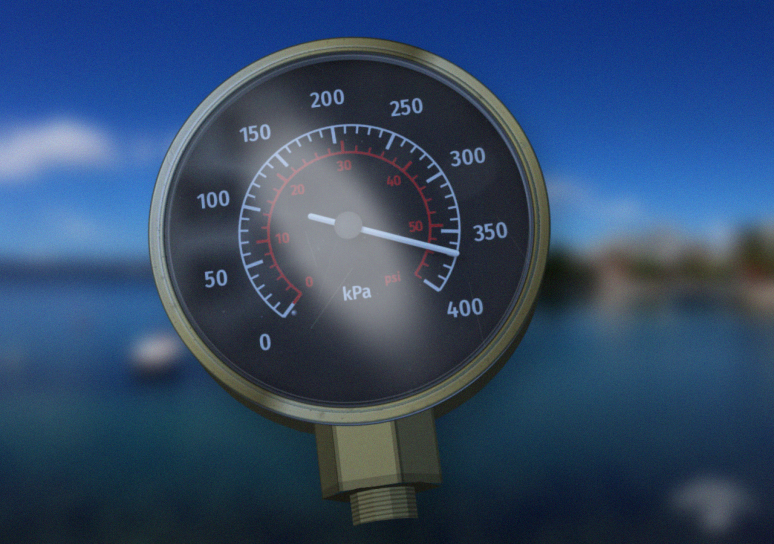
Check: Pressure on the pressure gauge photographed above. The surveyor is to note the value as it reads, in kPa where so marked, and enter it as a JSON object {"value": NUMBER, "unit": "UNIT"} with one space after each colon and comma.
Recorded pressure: {"value": 370, "unit": "kPa"}
